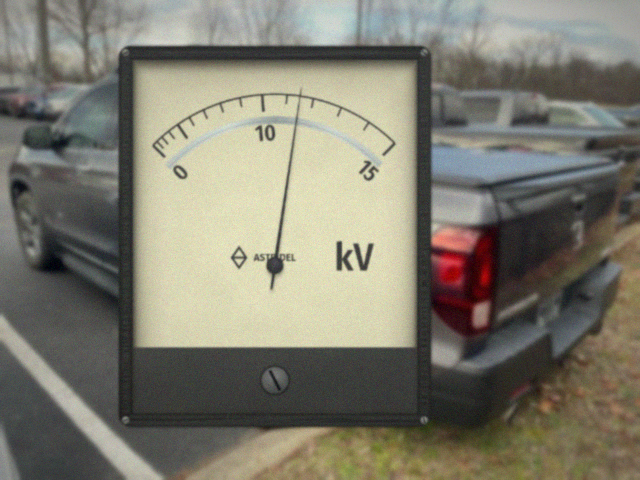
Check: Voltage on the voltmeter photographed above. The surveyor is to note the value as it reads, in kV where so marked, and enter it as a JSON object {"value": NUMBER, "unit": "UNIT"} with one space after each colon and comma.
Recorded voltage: {"value": 11.5, "unit": "kV"}
